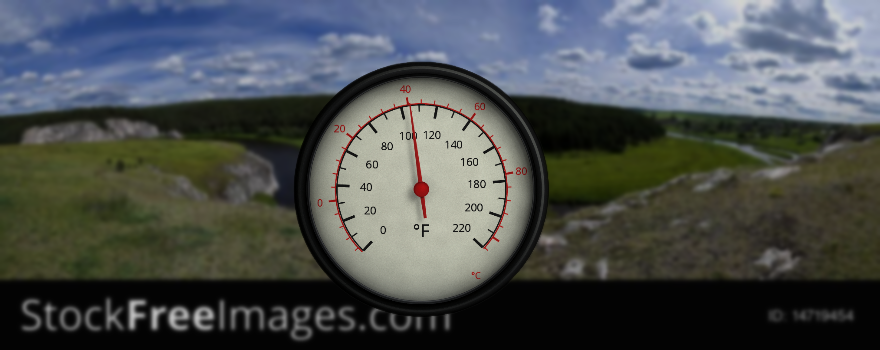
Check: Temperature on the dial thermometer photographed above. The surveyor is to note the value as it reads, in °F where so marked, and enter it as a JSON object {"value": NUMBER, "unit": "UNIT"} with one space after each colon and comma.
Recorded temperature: {"value": 105, "unit": "°F"}
